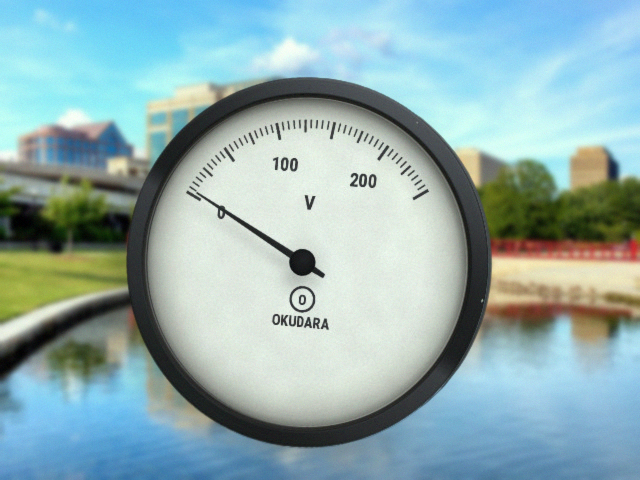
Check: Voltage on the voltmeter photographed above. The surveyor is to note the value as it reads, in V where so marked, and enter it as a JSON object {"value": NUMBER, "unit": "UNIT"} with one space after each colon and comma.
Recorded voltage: {"value": 5, "unit": "V"}
